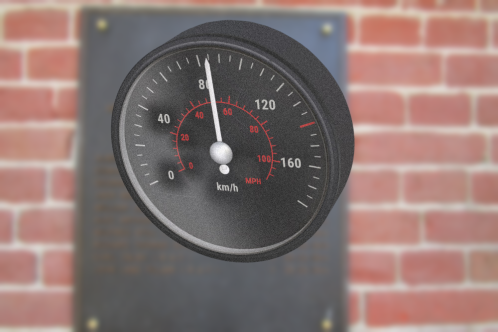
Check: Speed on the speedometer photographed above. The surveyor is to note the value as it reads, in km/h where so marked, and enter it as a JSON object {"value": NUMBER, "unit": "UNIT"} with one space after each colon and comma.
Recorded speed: {"value": 85, "unit": "km/h"}
